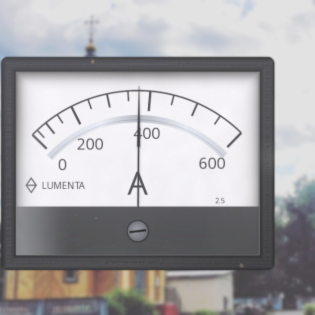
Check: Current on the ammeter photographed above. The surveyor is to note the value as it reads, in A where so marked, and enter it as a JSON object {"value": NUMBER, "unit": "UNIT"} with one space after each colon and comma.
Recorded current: {"value": 375, "unit": "A"}
